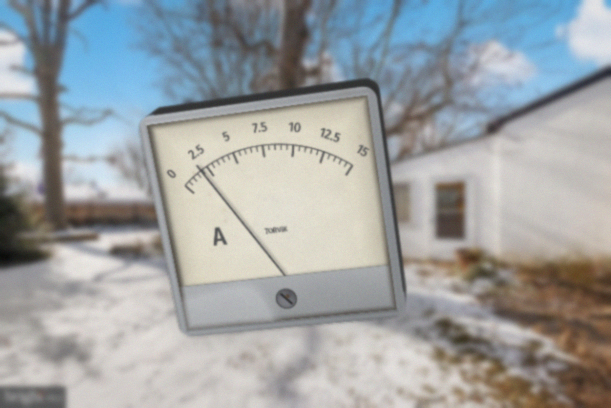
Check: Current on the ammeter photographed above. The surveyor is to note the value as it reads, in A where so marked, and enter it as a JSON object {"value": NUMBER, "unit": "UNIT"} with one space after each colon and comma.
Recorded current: {"value": 2, "unit": "A"}
